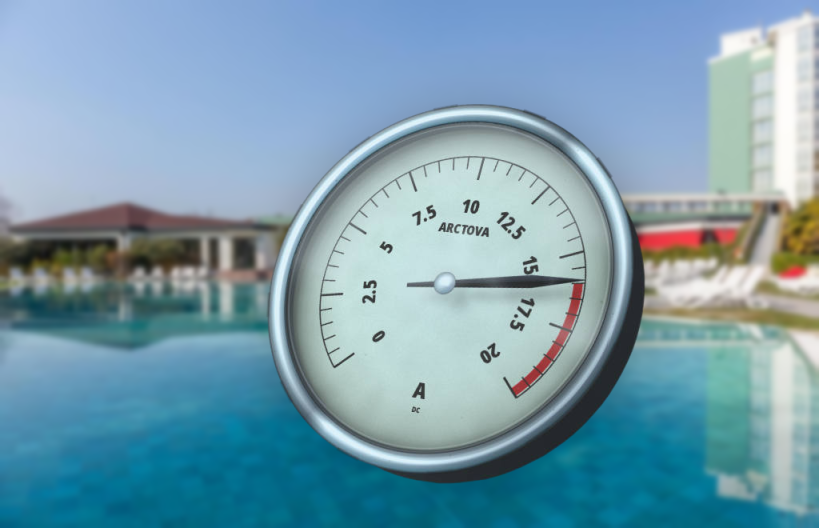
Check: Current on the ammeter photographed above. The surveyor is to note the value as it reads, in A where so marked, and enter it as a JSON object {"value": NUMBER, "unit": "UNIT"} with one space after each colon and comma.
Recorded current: {"value": 16, "unit": "A"}
